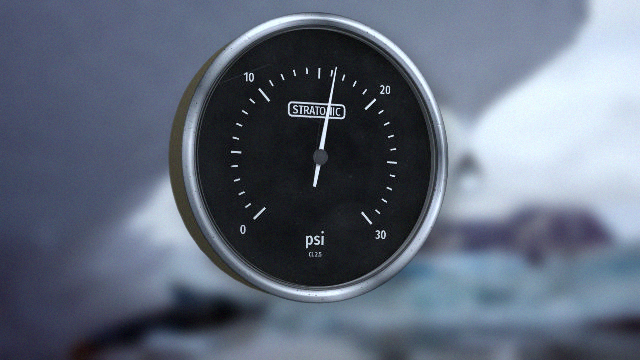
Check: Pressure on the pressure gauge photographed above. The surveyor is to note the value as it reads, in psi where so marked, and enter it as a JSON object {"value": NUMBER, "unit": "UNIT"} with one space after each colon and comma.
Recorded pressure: {"value": 16, "unit": "psi"}
